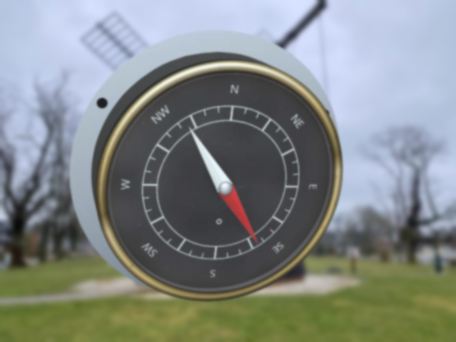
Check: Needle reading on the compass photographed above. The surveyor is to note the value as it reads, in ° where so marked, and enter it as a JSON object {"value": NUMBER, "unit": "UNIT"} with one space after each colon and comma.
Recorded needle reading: {"value": 145, "unit": "°"}
